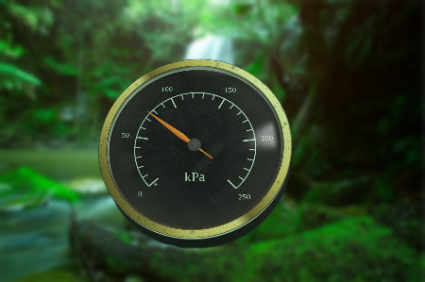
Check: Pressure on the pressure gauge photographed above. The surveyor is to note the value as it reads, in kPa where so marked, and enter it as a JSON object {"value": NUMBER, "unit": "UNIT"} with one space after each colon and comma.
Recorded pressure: {"value": 75, "unit": "kPa"}
